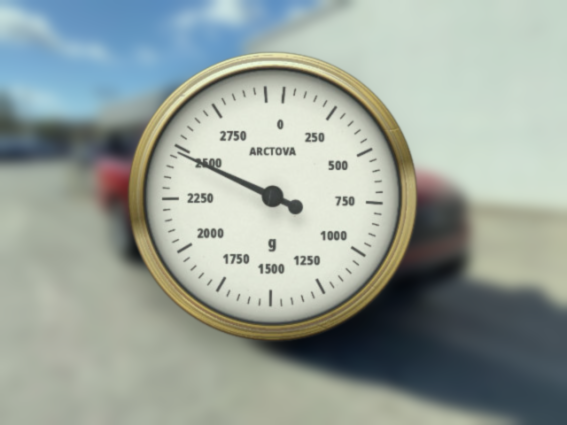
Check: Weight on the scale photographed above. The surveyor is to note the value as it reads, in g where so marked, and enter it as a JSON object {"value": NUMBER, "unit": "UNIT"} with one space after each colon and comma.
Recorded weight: {"value": 2475, "unit": "g"}
